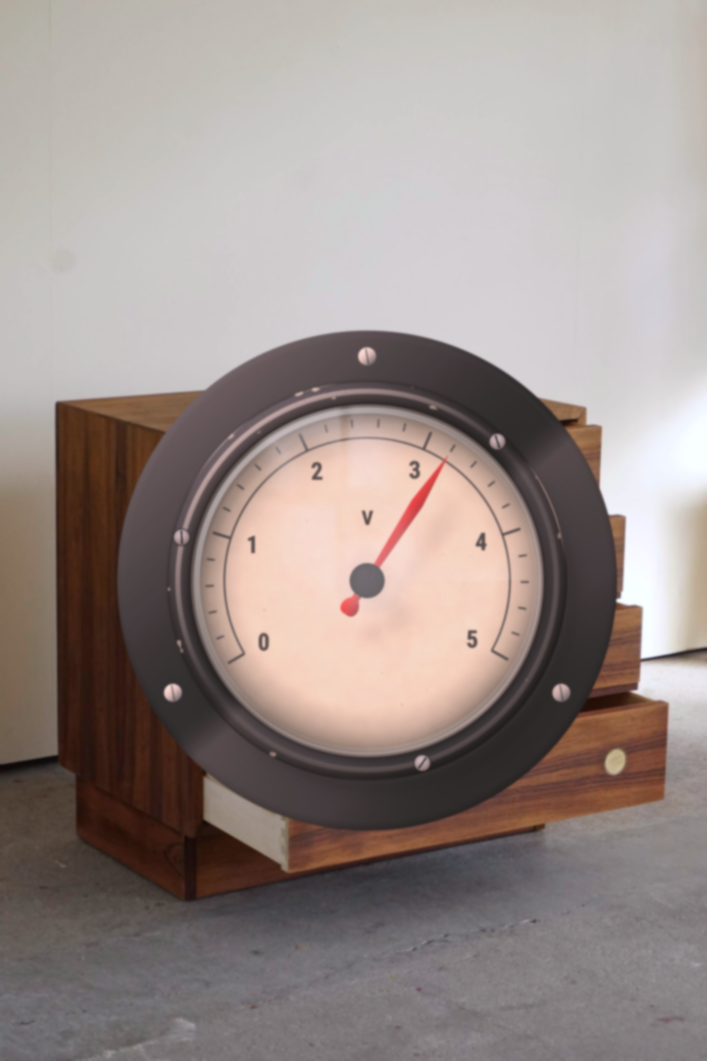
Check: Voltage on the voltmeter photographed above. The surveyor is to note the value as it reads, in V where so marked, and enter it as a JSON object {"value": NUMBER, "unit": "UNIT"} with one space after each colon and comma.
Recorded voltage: {"value": 3.2, "unit": "V"}
